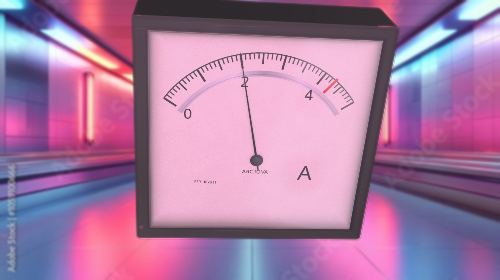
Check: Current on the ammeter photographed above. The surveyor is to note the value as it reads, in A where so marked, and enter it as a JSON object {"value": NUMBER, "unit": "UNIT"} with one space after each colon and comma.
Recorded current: {"value": 2, "unit": "A"}
